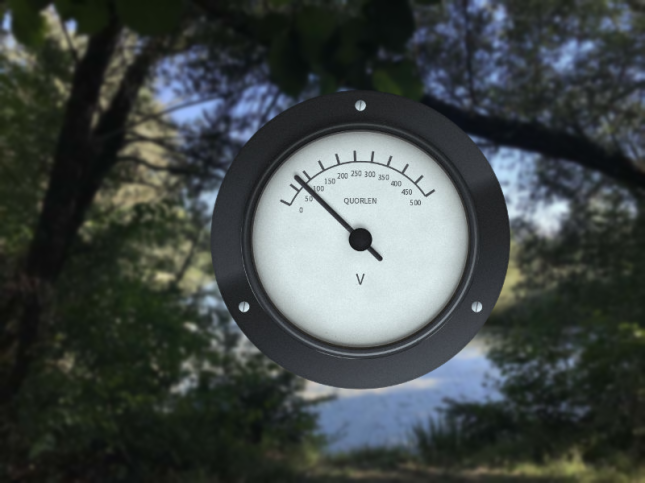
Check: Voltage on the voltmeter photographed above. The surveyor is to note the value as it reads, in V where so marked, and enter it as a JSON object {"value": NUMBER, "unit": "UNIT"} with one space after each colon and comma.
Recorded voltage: {"value": 75, "unit": "V"}
